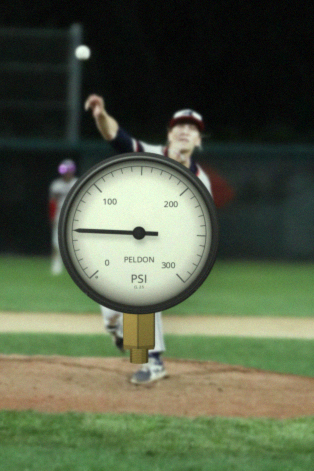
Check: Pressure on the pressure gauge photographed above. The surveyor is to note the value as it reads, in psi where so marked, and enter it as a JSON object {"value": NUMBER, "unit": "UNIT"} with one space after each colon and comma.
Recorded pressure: {"value": 50, "unit": "psi"}
